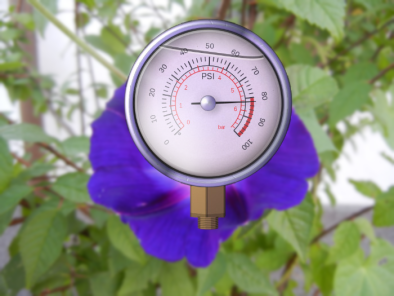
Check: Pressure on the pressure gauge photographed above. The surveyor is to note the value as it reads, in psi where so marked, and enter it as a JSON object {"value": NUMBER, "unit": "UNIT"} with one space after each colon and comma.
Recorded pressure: {"value": 82, "unit": "psi"}
